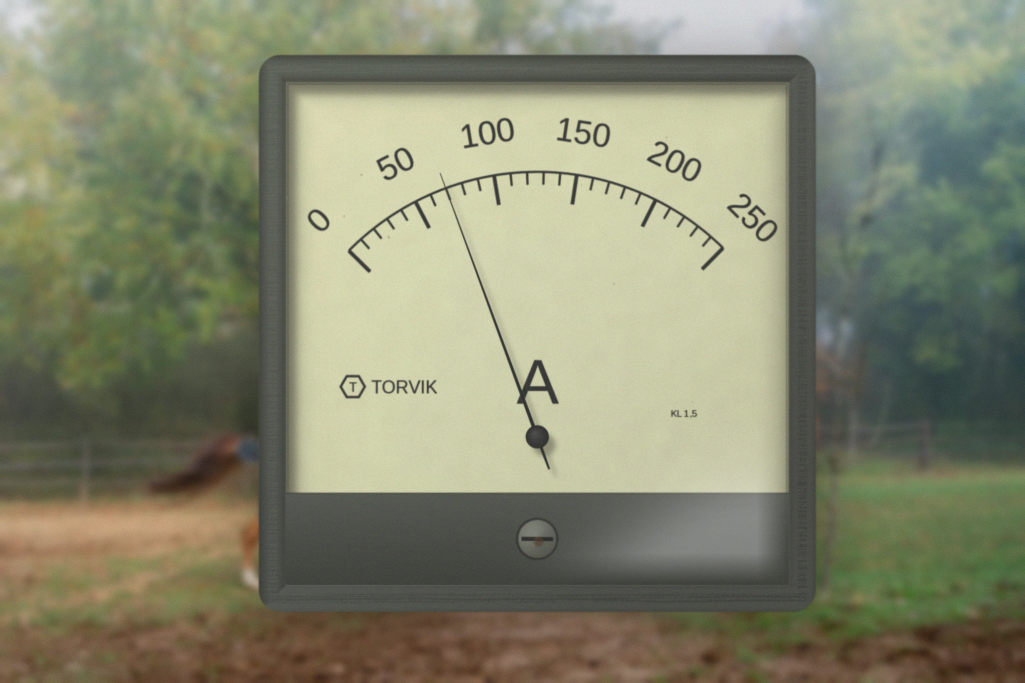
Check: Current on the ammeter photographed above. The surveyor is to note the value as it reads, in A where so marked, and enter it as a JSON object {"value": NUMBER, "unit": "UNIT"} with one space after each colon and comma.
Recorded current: {"value": 70, "unit": "A"}
